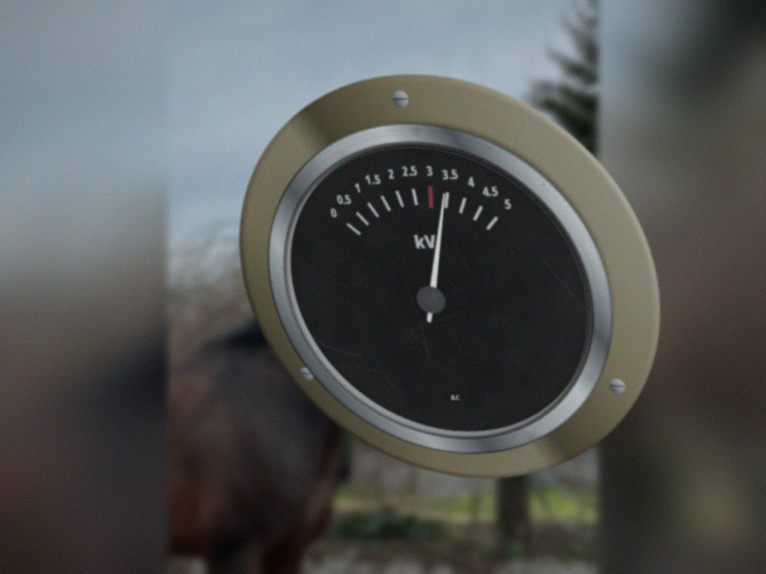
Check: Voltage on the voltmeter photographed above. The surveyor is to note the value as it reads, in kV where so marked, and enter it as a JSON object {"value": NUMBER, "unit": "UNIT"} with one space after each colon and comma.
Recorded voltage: {"value": 3.5, "unit": "kV"}
